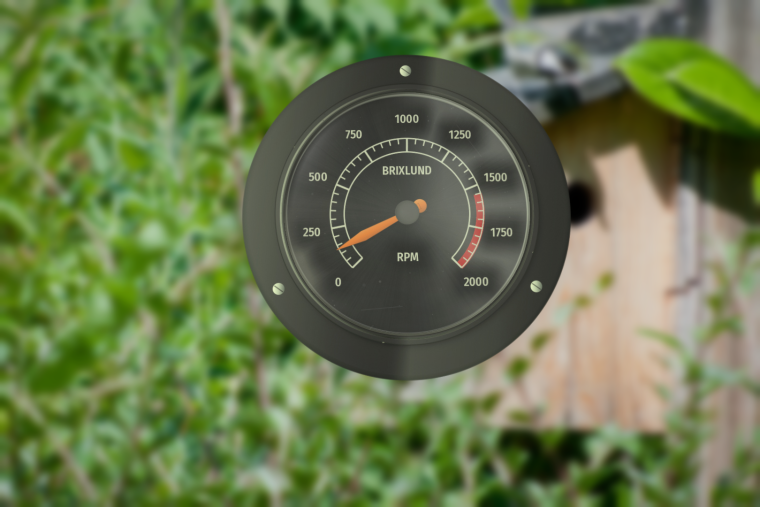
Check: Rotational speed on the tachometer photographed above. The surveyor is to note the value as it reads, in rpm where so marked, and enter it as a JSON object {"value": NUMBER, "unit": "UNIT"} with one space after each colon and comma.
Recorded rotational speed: {"value": 125, "unit": "rpm"}
